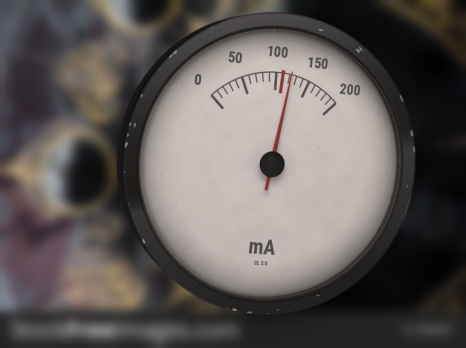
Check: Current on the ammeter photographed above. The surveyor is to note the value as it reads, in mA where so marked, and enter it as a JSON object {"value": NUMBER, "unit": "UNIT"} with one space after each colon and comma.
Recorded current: {"value": 120, "unit": "mA"}
